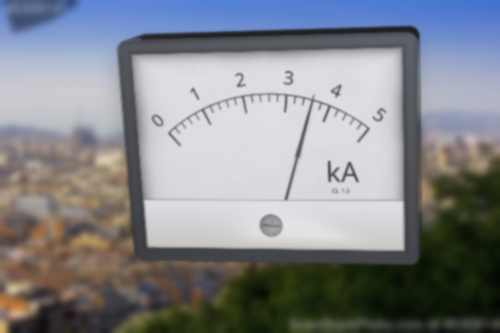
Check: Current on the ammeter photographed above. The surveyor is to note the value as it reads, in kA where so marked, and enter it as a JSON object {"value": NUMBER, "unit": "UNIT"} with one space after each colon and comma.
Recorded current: {"value": 3.6, "unit": "kA"}
